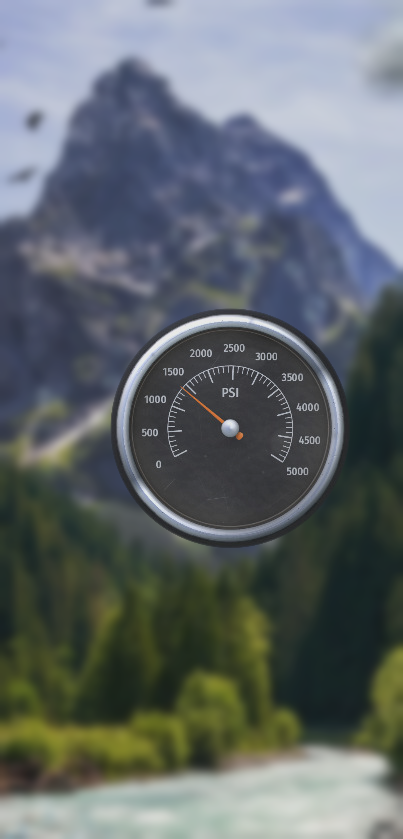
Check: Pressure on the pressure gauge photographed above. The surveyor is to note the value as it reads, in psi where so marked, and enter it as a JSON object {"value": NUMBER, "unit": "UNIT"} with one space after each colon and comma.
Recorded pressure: {"value": 1400, "unit": "psi"}
